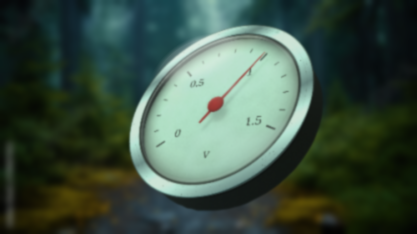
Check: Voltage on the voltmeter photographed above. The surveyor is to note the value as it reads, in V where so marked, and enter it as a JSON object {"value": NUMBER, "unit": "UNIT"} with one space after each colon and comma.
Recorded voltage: {"value": 1, "unit": "V"}
